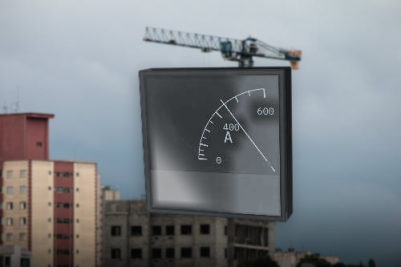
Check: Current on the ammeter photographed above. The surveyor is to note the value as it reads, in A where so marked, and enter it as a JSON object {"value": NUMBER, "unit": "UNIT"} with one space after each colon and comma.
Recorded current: {"value": 450, "unit": "A"}
